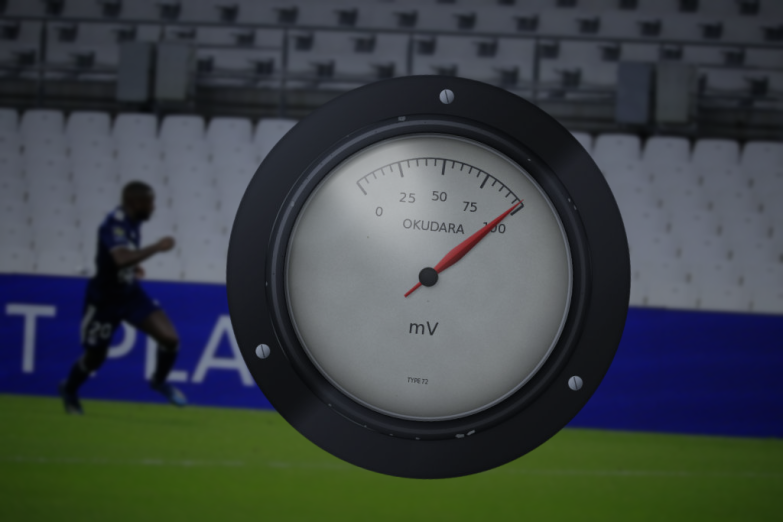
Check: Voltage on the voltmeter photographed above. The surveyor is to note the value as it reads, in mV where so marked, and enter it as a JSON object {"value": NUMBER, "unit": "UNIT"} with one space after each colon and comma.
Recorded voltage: {"value": 97.5, "unit": "mV"}
